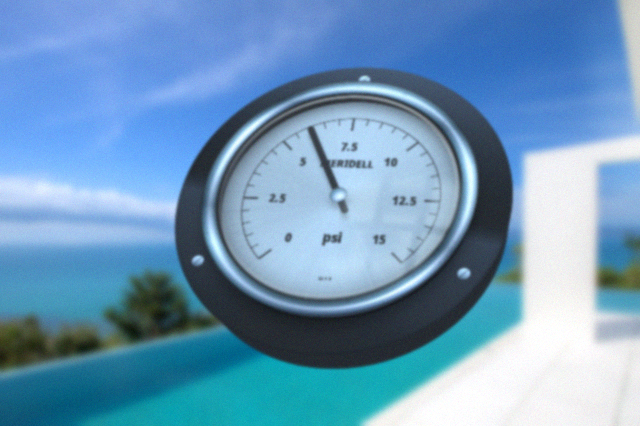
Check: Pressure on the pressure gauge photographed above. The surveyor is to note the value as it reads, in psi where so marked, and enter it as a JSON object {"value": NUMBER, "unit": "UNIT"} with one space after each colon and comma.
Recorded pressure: {"value": 6, "unit": "psi"}
